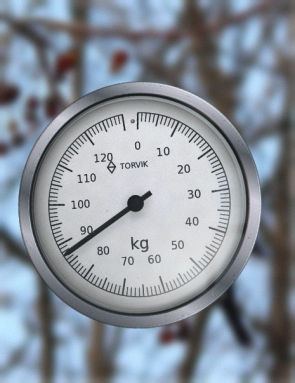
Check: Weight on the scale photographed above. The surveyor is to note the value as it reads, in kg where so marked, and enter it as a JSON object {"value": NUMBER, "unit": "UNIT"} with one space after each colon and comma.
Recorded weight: {"value": 87, "unit": "kg"}
